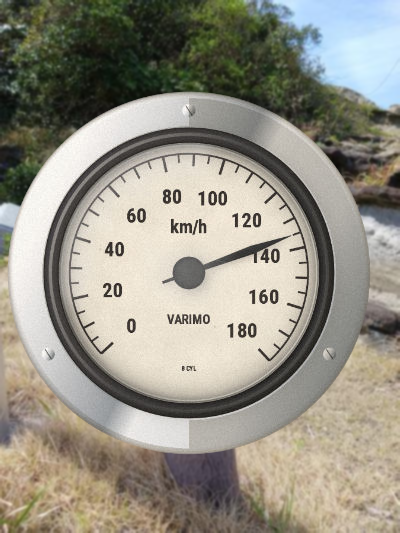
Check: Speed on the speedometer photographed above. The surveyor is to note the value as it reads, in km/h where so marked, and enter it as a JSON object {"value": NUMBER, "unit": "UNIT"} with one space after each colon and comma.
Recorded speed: {"value": 135, "unit": "km/h"}
